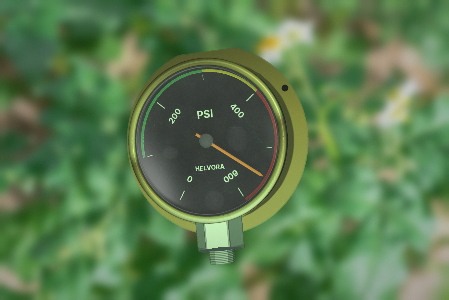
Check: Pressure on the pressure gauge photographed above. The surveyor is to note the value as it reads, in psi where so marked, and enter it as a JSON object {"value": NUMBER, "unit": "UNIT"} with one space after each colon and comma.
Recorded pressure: {"value": 550, "unit": "psi"}
